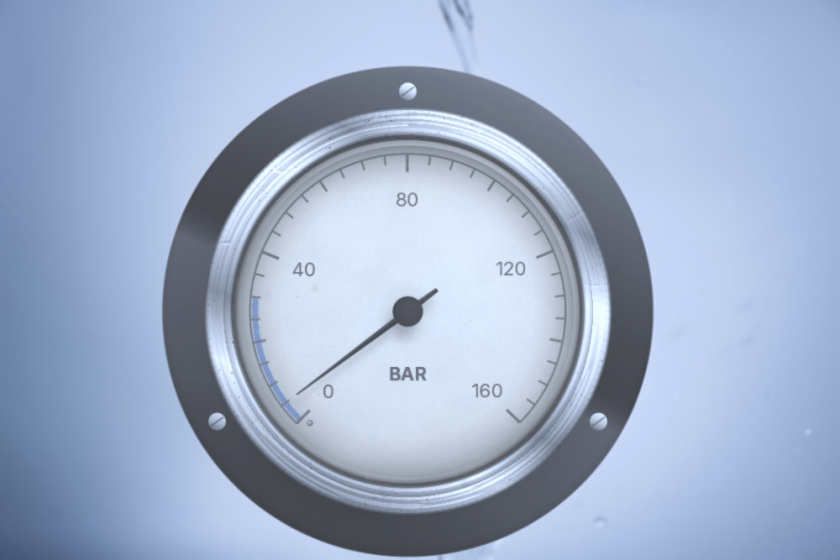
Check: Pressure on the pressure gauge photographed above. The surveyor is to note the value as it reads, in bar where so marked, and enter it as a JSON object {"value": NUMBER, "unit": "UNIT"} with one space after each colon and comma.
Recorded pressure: {"value": 5, "unit": "bar"}
